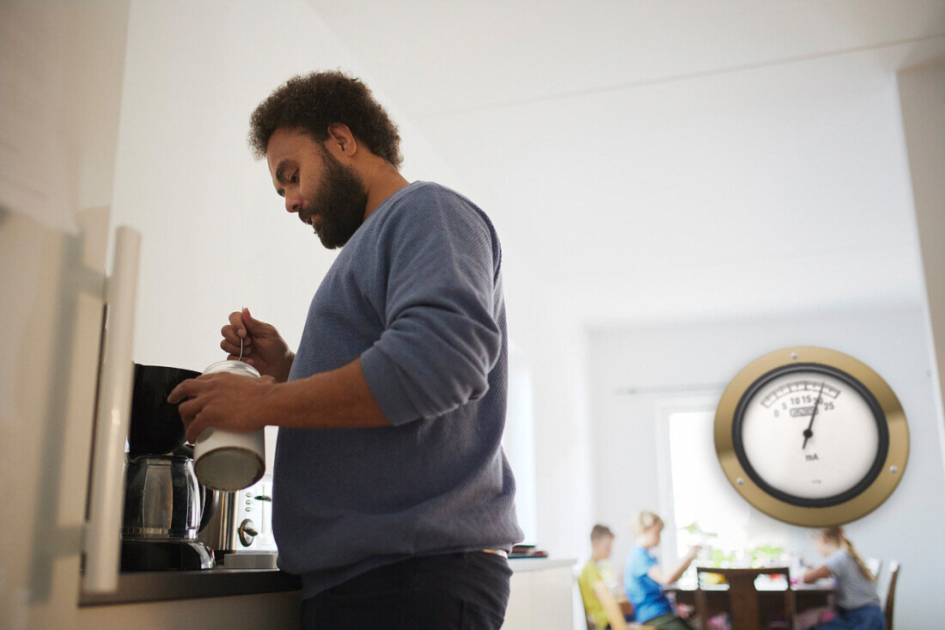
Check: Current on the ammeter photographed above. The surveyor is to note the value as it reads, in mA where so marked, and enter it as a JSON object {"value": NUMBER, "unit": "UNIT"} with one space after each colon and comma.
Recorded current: {"value": 20, "unit": "mA"}
